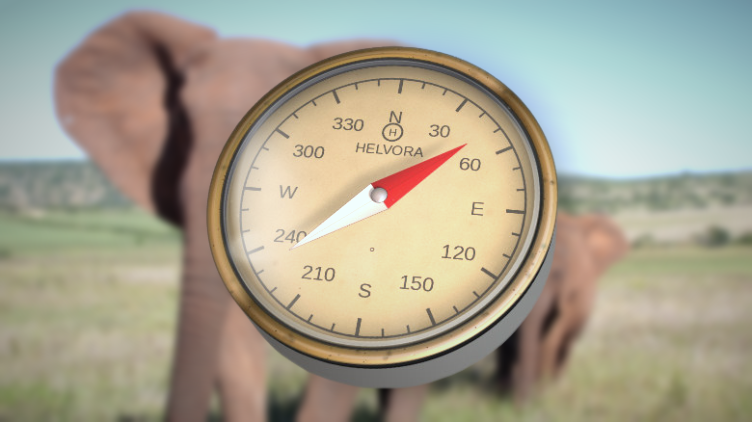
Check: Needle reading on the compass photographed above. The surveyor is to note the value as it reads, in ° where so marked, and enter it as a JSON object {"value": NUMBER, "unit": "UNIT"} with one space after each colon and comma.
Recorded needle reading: {"value": 50, "unit": "°"}
